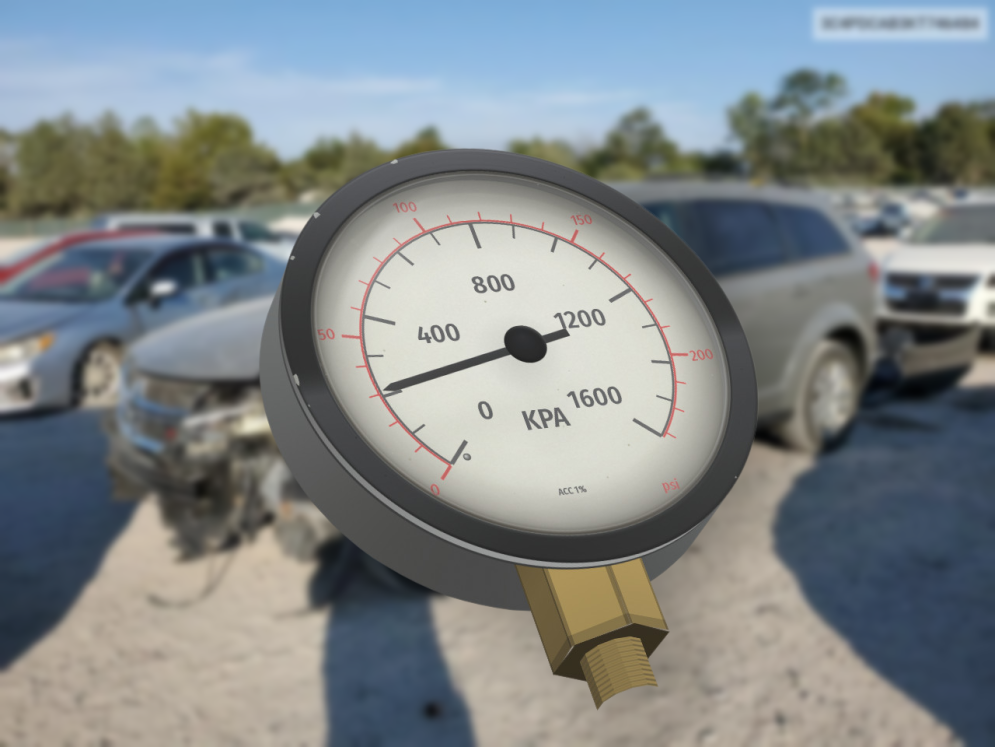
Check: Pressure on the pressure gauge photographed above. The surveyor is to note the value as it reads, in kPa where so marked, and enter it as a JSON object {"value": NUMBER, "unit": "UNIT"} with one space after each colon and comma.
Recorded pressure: {"value": 200, "unit": "kPa"}
